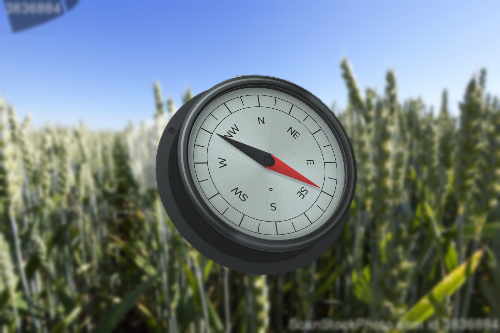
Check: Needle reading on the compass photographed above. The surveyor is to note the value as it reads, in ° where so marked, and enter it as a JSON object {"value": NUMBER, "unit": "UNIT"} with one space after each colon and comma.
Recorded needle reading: {"value": 120, "unit": "°"}
